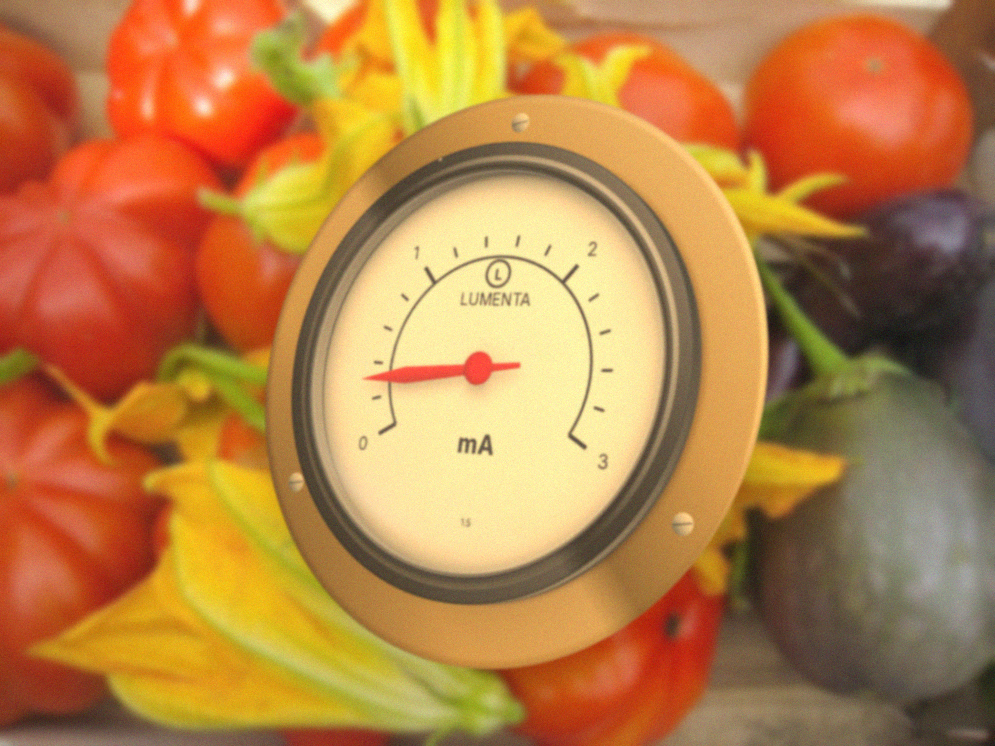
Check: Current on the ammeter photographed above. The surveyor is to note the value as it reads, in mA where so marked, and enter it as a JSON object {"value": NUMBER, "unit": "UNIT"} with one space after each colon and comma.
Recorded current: {"value": 0.3, "unit": "mA"}
